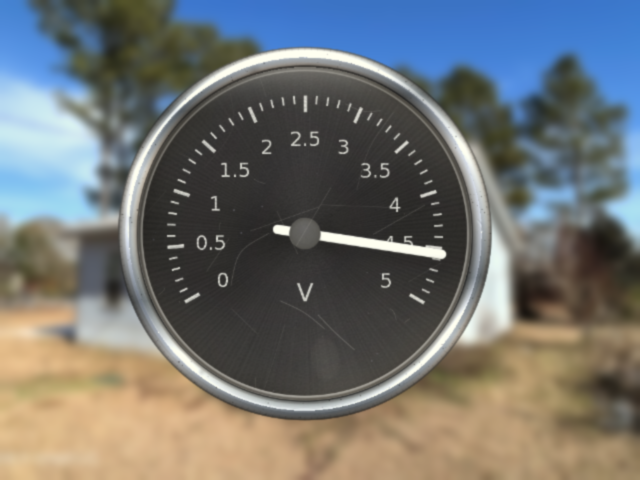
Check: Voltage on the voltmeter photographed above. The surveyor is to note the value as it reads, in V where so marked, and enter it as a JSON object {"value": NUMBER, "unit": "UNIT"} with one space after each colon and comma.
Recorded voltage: {"value": 4.55, "unit": "V"}
